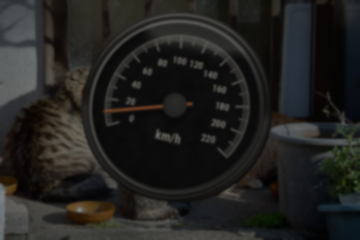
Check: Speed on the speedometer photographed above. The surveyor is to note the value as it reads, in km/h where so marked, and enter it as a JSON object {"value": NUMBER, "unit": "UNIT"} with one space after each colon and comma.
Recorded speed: {"value": 10, "unit": "km/h"}
